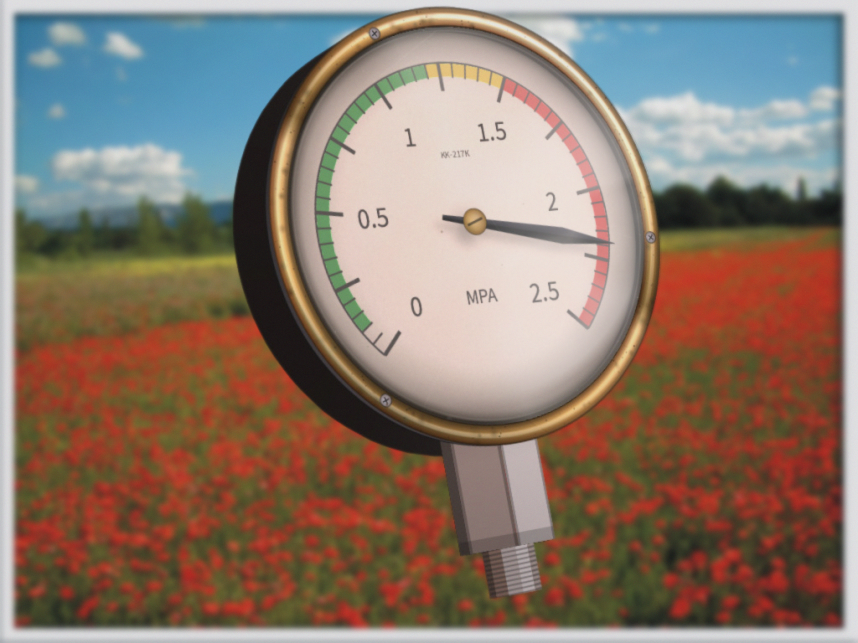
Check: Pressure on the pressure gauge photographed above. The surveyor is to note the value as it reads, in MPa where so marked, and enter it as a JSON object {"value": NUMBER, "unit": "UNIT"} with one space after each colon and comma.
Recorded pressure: {"value": 2.2, "unit": "MPa"}
